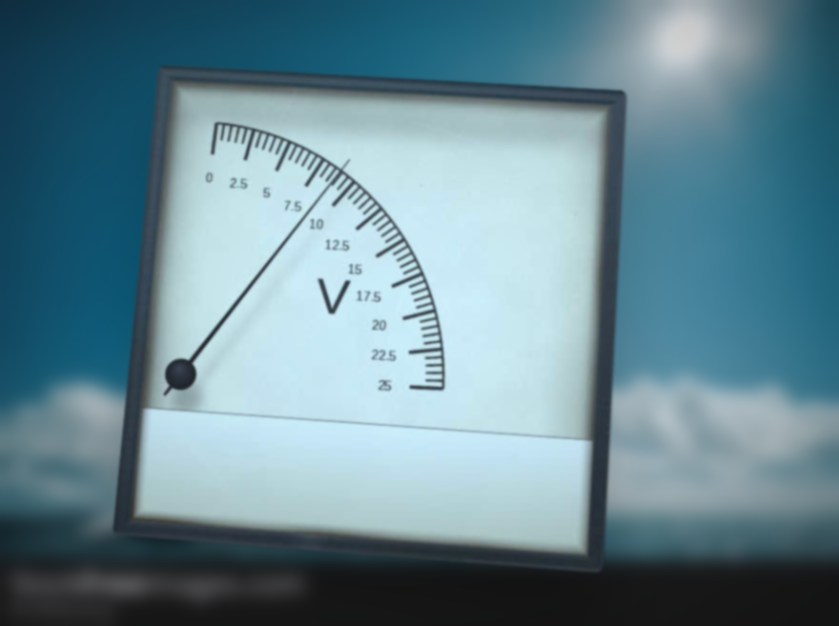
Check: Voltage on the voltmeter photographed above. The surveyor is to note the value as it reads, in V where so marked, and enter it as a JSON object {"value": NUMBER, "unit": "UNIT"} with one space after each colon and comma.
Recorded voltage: {"value": 9, "unit": "V"}
